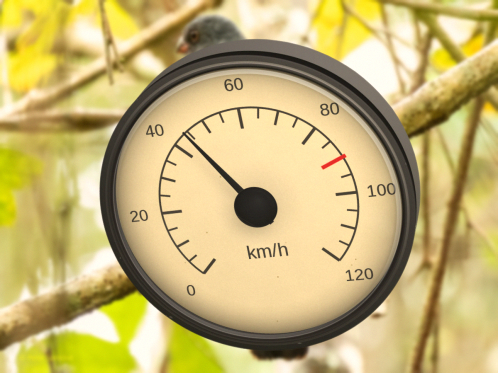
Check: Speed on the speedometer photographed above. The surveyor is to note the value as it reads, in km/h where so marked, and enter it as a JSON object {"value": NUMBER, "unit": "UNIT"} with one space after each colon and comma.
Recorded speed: {"value": 45, "unit": "km/h"}
